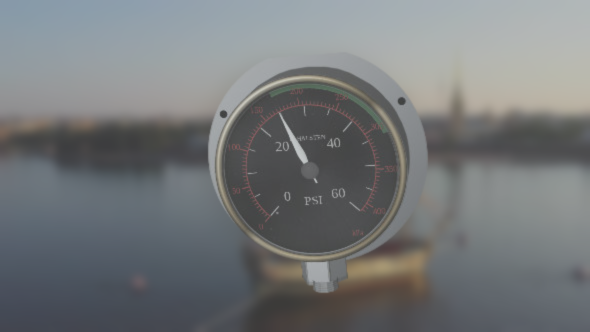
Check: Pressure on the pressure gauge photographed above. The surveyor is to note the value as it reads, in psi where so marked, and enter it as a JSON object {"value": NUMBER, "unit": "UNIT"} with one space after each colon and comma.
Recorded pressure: {"value": 25, "unit": "psi"}
